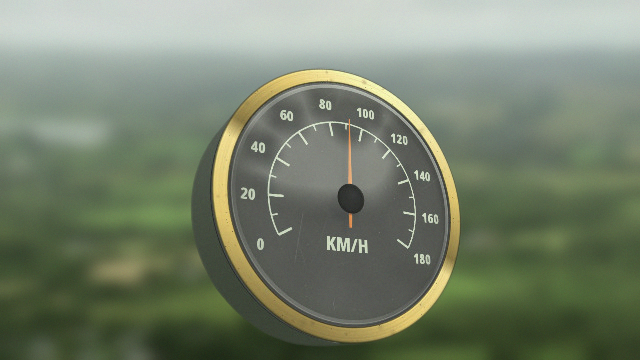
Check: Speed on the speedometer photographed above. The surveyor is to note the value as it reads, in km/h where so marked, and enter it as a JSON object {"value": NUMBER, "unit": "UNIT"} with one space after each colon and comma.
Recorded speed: {"value": 90, "unit": "km/h"}
